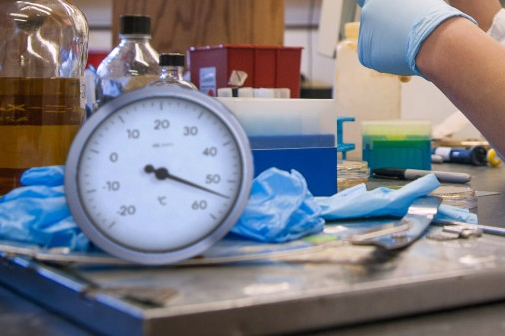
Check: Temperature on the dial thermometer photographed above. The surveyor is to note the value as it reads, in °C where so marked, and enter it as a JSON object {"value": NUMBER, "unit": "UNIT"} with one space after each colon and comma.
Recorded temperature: {"value": 54, "unit": "°C"}
